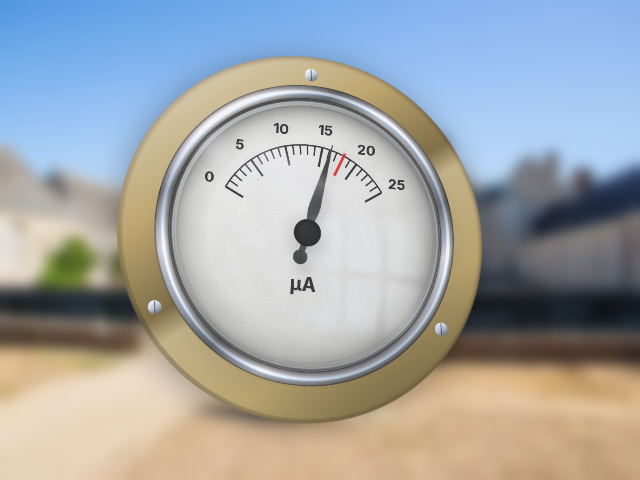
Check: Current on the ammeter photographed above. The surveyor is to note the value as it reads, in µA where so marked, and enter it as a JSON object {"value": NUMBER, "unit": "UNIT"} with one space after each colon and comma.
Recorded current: {"value": 16, "unit": "µA"}
